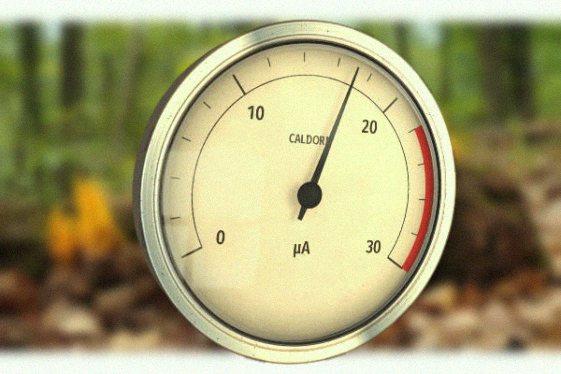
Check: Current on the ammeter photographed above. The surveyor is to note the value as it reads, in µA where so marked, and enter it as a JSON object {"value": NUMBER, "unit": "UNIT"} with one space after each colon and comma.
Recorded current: {"value": 17, "unit": "µA"}
